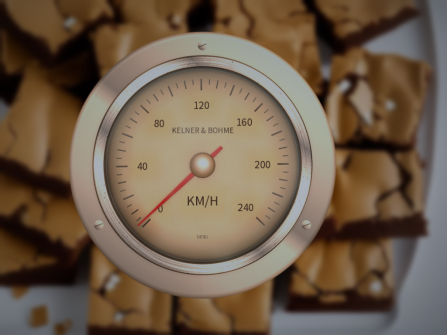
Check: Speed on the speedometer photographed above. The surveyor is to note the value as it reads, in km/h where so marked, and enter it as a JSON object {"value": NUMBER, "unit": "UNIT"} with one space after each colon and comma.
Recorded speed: {"value": 2.5, "unit": "km/h"}
